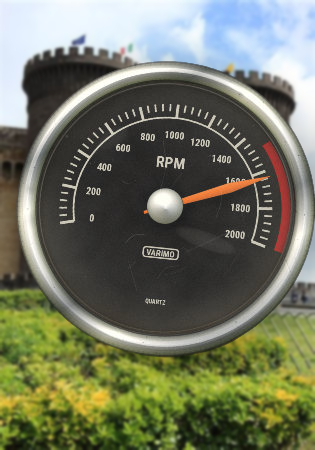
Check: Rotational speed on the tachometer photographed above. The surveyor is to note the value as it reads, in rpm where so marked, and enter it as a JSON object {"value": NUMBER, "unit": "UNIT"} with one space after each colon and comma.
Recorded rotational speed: {"value": 1640, "unit": "rpm"}
